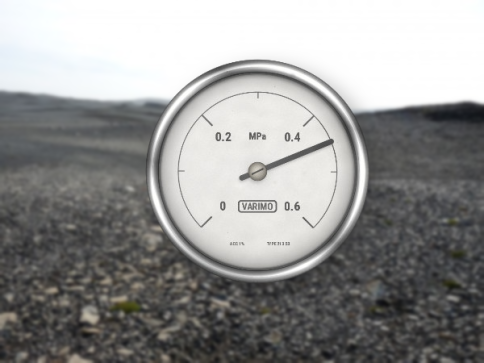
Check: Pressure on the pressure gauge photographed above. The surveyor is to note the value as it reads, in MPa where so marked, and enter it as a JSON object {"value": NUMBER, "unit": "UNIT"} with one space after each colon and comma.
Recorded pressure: {"value": 0.45, "unit": "MPa"}
